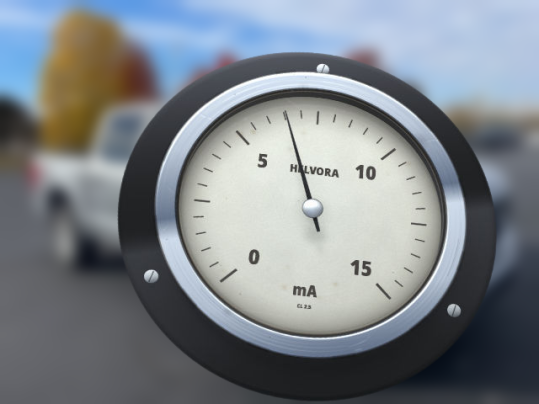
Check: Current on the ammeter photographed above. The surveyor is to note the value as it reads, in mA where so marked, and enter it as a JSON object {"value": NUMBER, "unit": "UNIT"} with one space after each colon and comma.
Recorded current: {"value": 6.5, "unit": "mA"}
